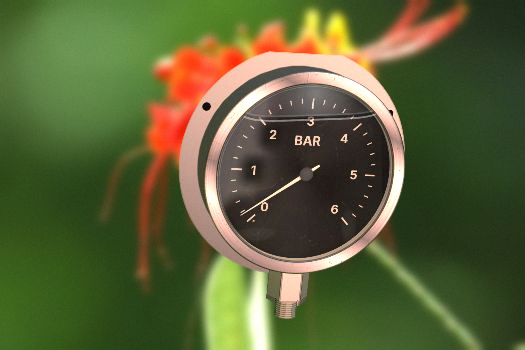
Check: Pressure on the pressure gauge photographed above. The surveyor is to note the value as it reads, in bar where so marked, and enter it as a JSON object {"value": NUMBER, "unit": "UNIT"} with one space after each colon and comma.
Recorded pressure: {"value": 0.2, "unit": "bar"}
